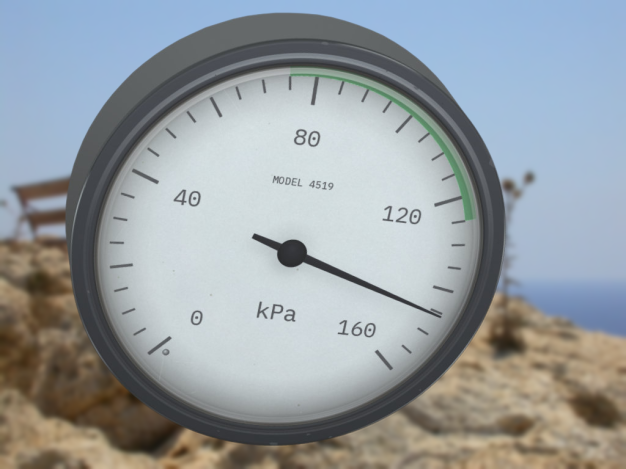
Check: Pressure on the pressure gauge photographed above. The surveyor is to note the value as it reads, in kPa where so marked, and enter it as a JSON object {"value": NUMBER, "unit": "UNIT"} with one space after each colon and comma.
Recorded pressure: {"value": 145, "unit": "kPa"}
